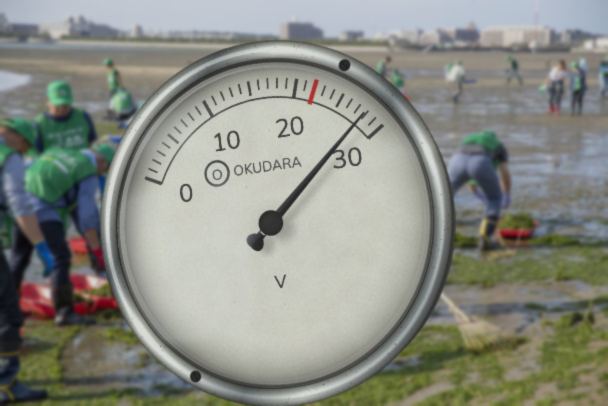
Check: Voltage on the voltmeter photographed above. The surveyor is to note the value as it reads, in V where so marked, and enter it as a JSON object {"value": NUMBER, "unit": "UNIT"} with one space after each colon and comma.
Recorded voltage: {"value": 28, "unit": "V"}
